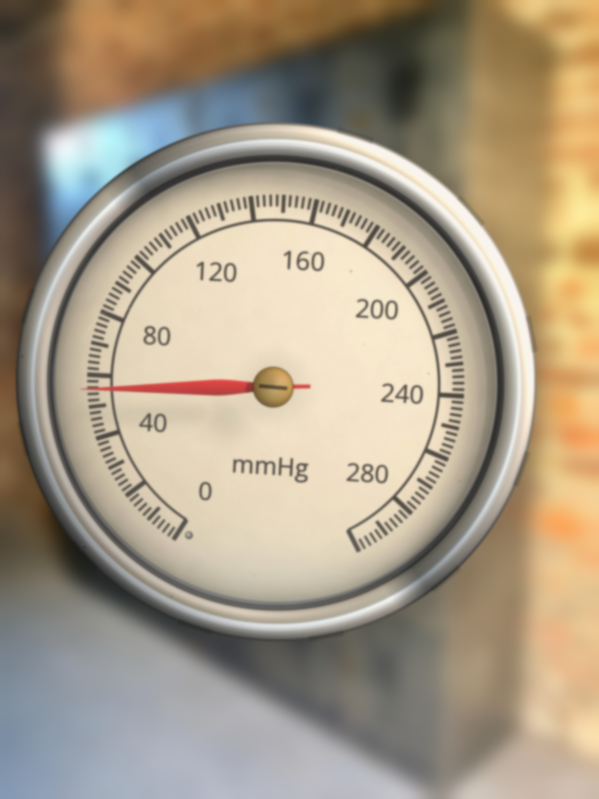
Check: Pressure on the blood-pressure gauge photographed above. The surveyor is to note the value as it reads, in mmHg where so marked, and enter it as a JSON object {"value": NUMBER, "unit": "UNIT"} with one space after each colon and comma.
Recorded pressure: {"value": 56, "unit": "mmHg"}
